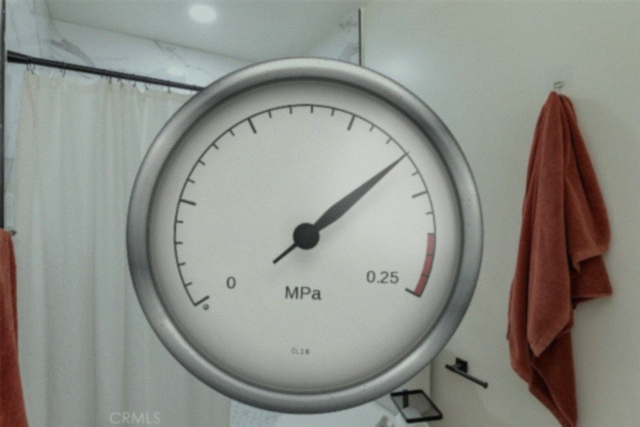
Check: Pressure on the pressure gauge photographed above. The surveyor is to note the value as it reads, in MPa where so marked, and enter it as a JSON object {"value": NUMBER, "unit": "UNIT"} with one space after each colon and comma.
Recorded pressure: {"value": 0.18, "unit": "MPa"}
